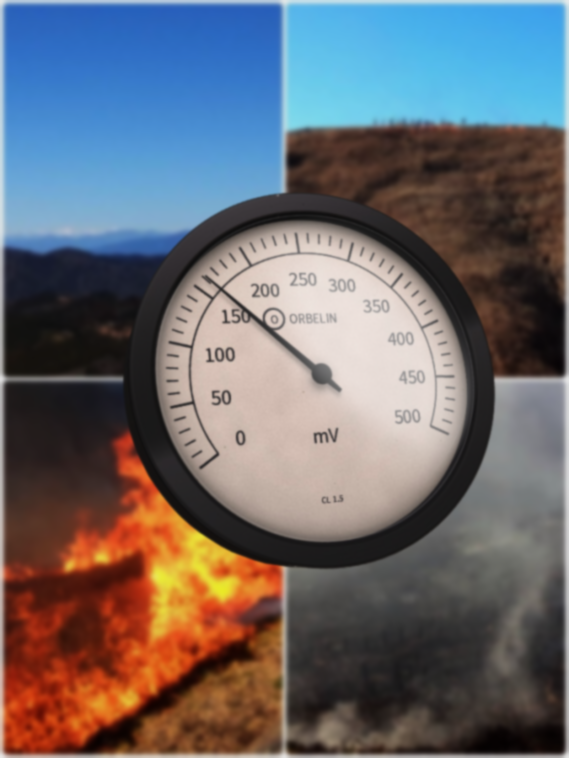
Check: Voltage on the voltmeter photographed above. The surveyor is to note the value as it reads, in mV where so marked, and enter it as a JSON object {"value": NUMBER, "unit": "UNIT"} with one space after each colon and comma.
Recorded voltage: {"value": 160, "unit": "mV"}
